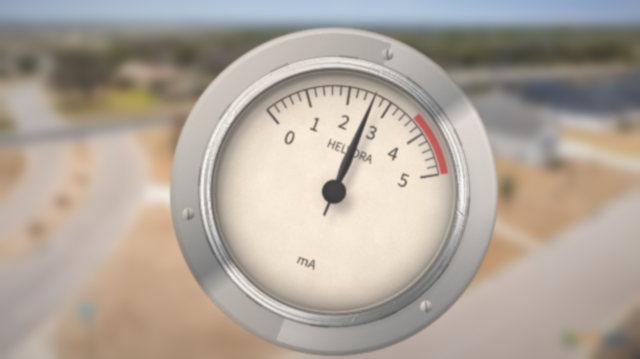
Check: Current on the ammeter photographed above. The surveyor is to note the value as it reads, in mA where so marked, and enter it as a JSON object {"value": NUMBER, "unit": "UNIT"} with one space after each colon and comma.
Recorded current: {"value": 2.6, "unit": "mA"}
